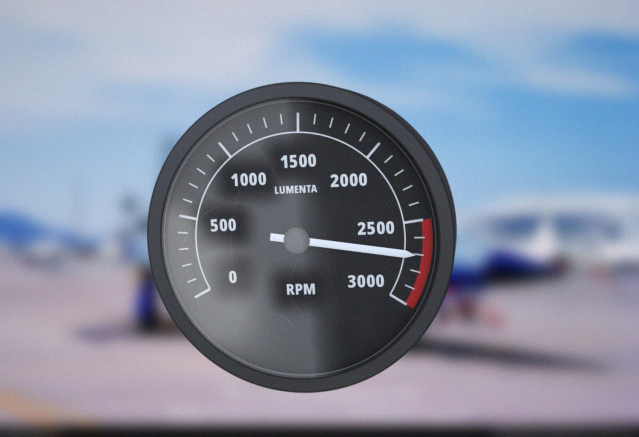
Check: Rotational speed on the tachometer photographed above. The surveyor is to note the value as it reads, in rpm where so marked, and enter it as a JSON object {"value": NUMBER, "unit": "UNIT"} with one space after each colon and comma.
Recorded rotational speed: {"value": 2700, "unit": "rpm"}
